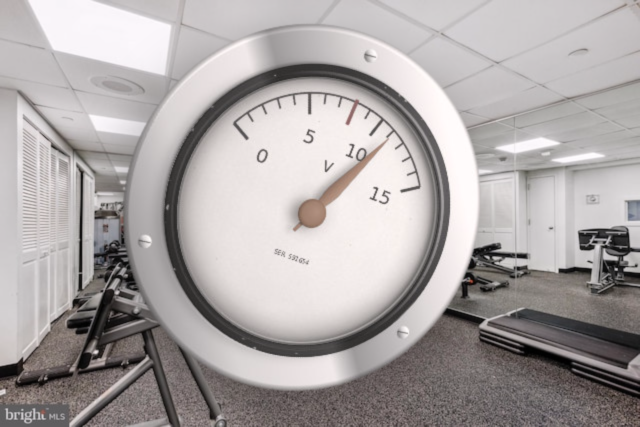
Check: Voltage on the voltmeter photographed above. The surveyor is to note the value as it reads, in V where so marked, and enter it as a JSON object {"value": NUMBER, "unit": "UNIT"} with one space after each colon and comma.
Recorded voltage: {"value": 11, "unit": "V"}
